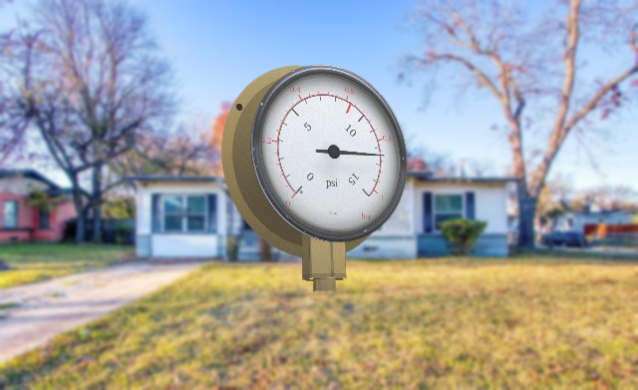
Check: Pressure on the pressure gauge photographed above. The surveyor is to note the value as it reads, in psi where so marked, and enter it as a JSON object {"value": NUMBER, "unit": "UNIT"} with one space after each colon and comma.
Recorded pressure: {"value": 12.5, "unit": "psi"}
